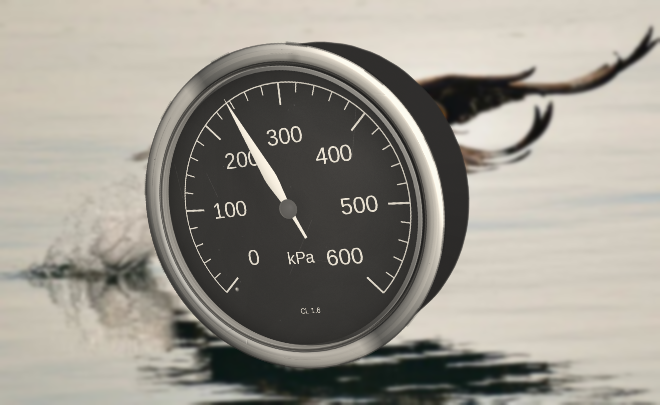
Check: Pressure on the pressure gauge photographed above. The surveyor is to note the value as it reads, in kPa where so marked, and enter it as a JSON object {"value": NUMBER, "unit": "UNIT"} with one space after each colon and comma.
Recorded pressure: {"value": 240, "unit": "kPa"}
